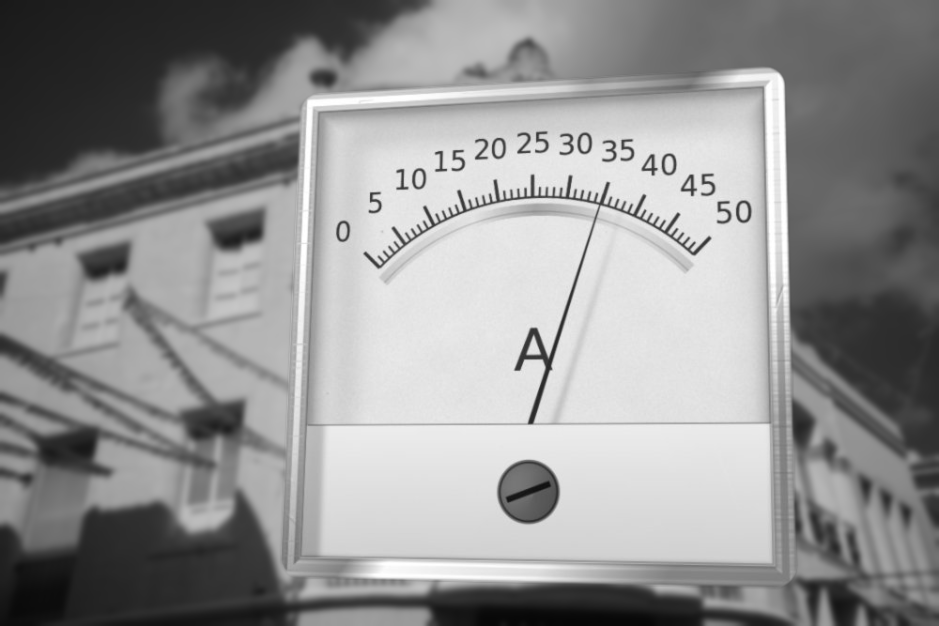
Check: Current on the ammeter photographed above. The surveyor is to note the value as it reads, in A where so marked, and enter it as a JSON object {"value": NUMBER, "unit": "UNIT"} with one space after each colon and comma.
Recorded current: {"value": 35, "unit": "A"}
